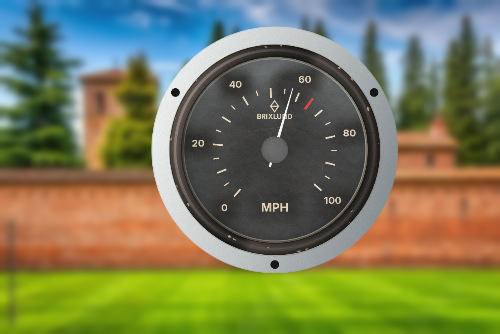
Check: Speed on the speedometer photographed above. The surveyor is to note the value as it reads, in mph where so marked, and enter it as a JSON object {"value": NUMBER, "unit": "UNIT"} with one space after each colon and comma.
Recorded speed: {"value": 57.5, "unit": "mph"}
